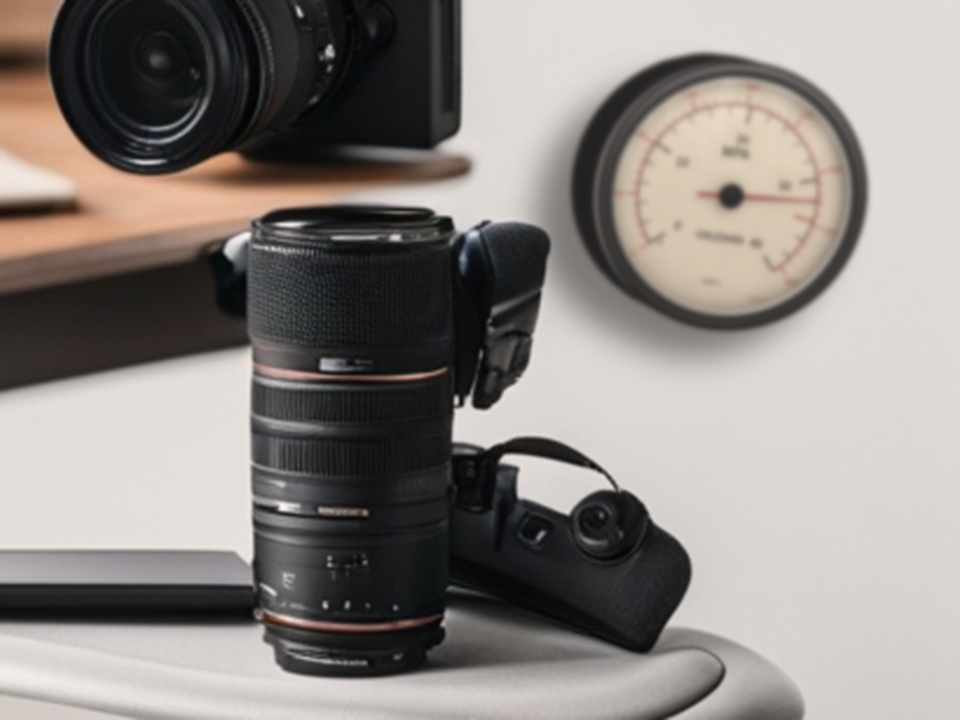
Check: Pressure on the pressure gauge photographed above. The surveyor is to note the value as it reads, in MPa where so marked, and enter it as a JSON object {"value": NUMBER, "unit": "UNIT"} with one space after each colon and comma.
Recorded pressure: {"value": 32, "unit": "MPa"}
